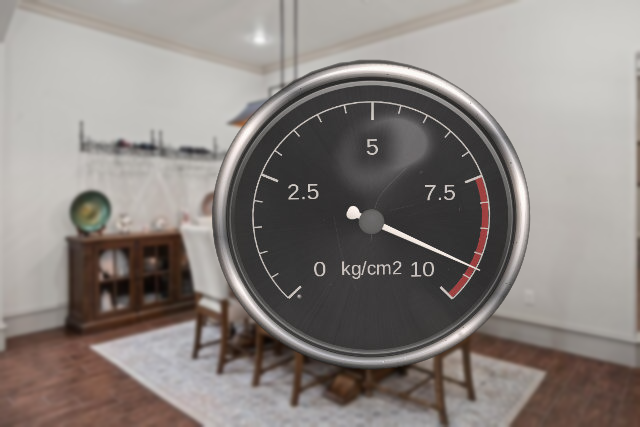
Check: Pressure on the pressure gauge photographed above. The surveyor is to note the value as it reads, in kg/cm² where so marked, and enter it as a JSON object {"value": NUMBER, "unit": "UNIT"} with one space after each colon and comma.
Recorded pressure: {"value": 9.25, "unit": "kg/cm²"}
